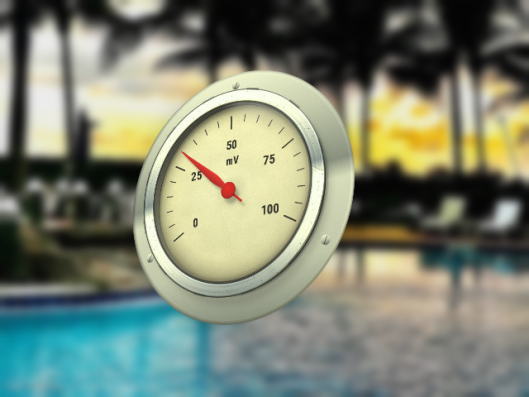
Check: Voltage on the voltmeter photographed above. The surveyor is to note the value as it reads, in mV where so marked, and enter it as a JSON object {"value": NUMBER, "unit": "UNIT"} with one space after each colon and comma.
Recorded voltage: {"value": 30, "unit": "mV"}
